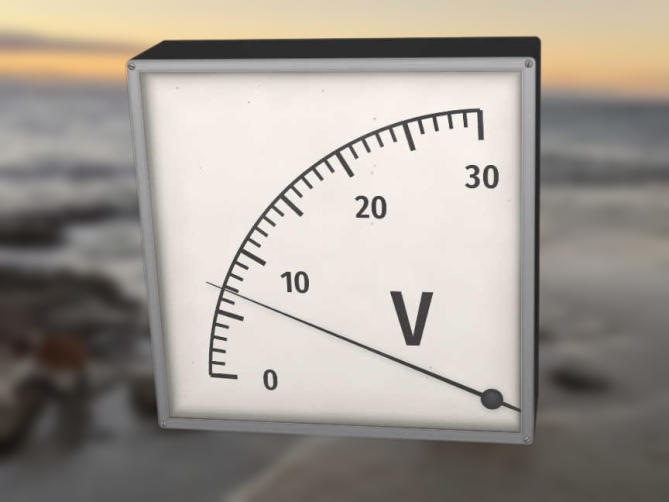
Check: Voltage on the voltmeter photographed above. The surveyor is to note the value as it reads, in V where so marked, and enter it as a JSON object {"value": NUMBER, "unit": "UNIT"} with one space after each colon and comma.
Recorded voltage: {"value": 7, "unit": "V"}
